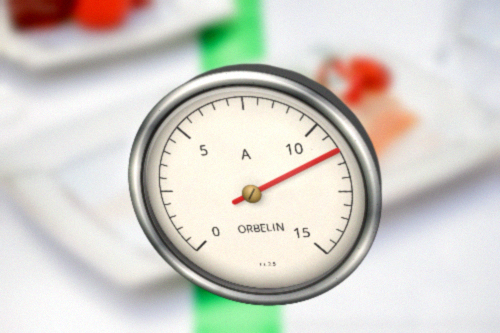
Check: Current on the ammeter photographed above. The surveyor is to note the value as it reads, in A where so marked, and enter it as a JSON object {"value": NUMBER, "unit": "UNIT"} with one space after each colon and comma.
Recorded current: {"value": 11, "unit": "A"}
